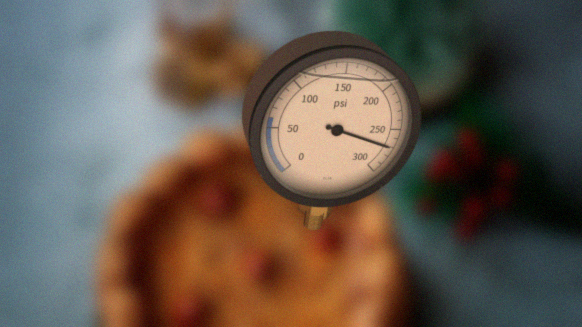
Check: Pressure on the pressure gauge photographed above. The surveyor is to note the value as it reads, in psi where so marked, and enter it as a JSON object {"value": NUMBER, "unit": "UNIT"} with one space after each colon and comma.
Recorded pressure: {"value": 270, "unit": "psi"}
